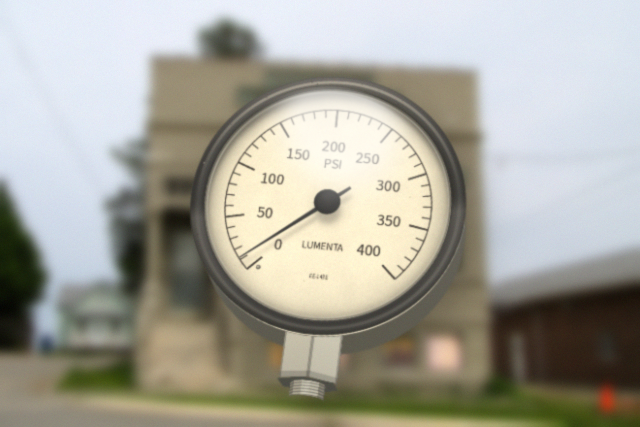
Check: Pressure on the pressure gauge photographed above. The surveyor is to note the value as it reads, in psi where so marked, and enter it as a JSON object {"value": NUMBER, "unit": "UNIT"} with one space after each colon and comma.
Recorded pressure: {"value": 10, "unit": "psi"}
